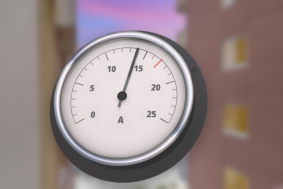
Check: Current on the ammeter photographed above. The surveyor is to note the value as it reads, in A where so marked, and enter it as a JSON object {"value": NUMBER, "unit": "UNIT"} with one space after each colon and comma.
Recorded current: {"value": 14, "unit": "A"}
